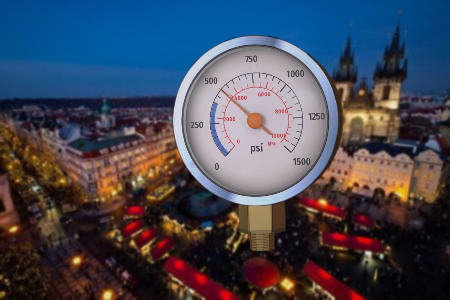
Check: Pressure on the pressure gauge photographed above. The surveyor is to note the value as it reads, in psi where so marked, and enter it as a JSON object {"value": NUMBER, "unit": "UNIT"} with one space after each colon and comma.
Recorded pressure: {"value": 500, "unit": "psi"}
